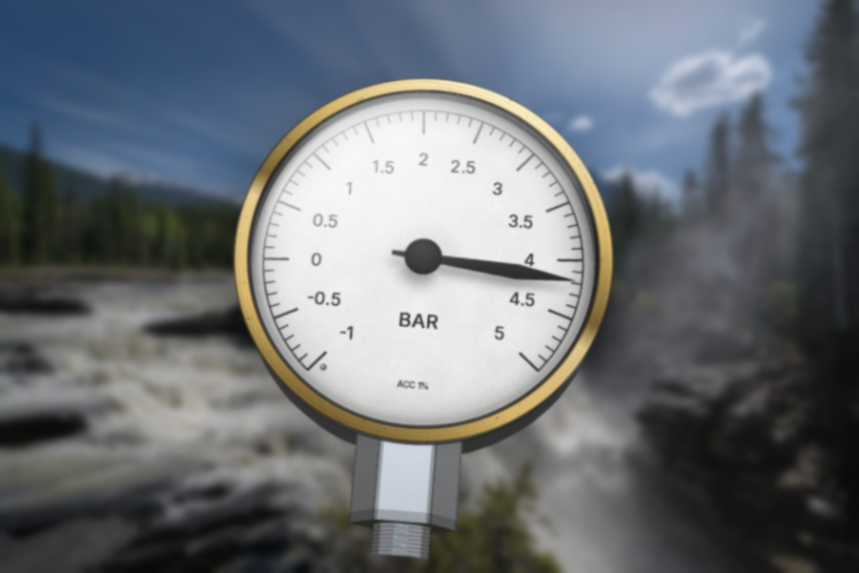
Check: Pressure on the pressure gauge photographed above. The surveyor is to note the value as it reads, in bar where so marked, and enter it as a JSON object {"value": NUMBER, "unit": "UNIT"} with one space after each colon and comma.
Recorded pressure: {"value": 4.2, "unit": "bar"}
